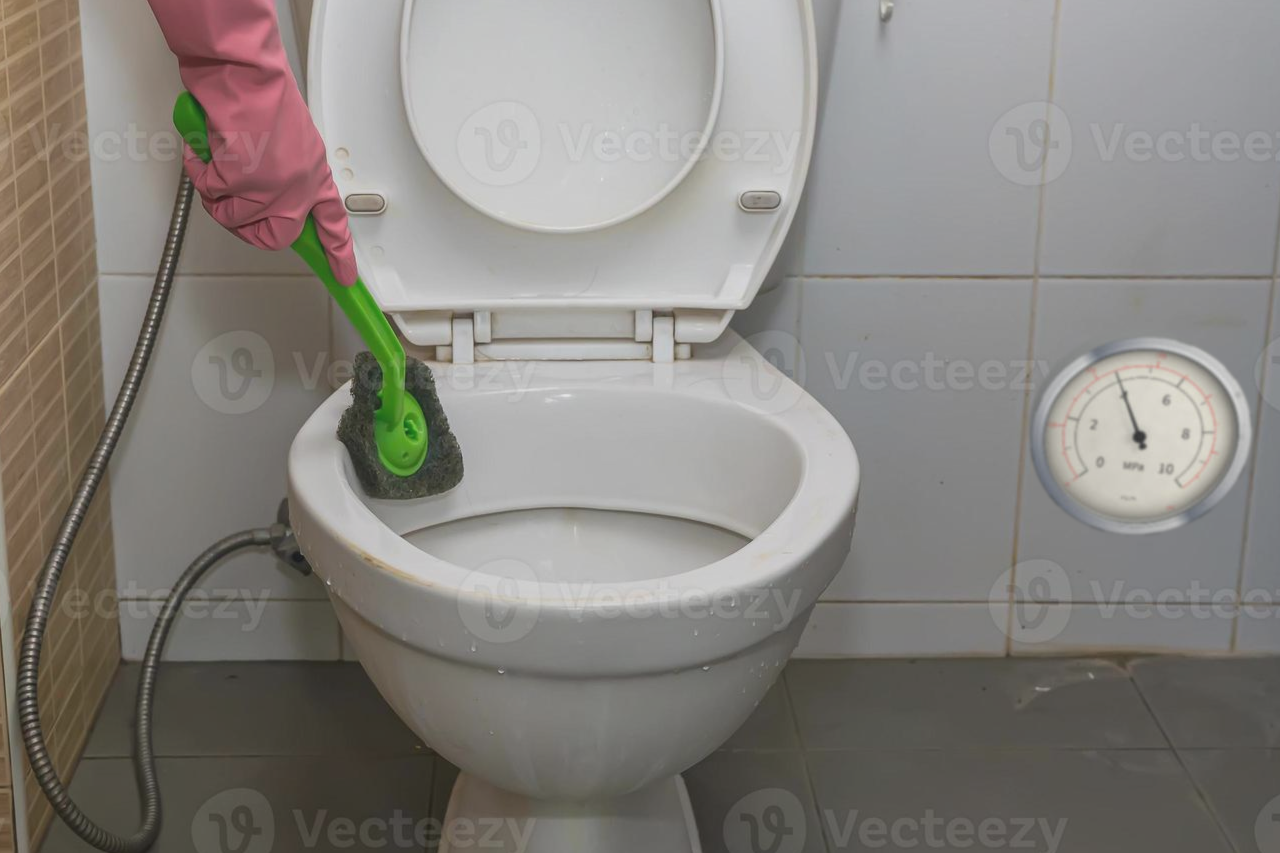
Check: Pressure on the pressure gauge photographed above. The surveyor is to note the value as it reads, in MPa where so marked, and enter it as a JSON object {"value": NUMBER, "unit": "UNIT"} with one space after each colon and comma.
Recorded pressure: {"value": 4, "unit": "MPa"}
